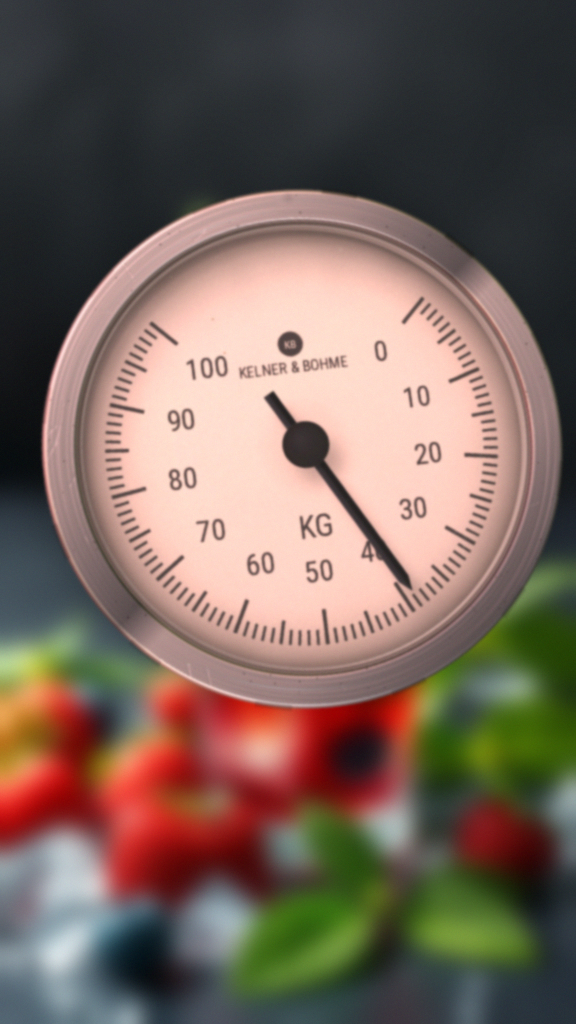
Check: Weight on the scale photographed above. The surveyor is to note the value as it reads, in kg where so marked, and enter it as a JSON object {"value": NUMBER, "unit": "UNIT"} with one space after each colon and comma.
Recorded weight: {"value": 39, "unit": "kg"}
